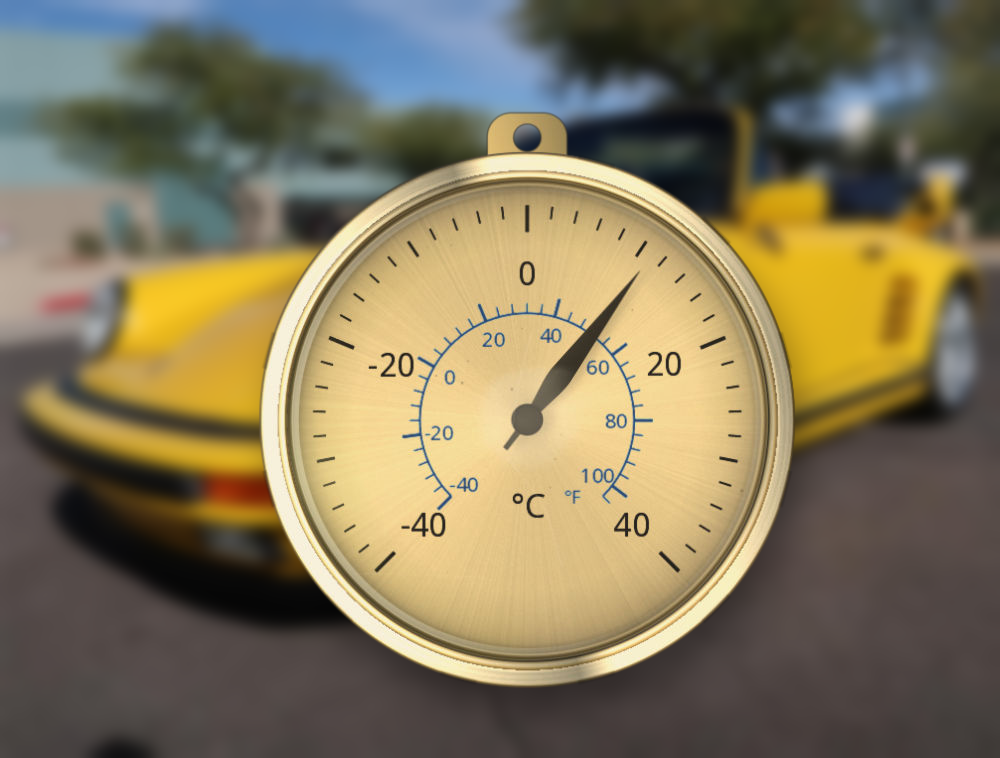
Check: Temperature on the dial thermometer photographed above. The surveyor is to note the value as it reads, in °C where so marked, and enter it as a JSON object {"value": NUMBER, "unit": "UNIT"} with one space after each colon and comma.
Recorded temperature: {"value": 11, "unit": "°C"}
